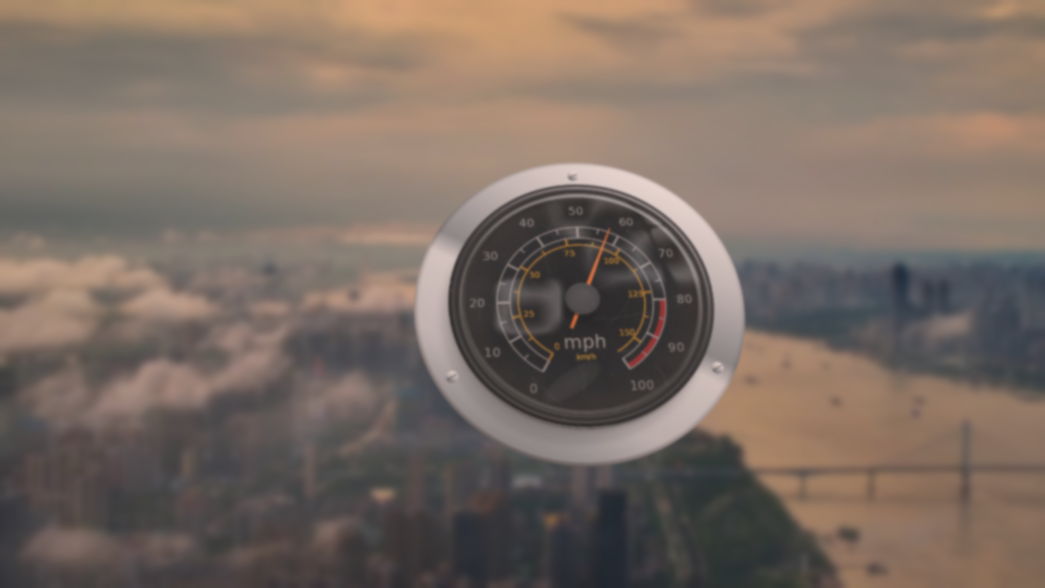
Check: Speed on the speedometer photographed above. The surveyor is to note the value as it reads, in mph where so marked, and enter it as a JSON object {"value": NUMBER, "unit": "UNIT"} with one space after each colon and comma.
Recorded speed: {"value": 57.5, "unit": "mph"}
